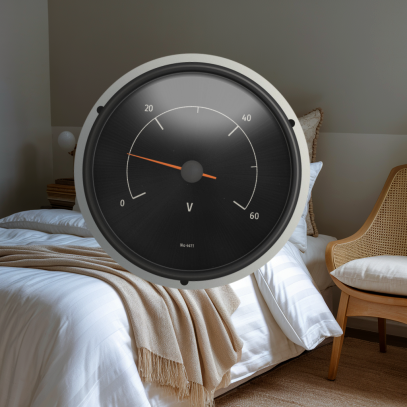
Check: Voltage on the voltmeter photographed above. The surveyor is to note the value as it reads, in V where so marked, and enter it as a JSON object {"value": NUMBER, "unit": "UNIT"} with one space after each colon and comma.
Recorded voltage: {"value": 10, "unit": "V"}
